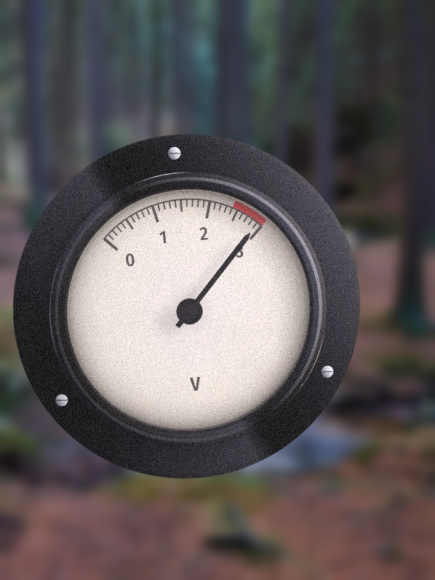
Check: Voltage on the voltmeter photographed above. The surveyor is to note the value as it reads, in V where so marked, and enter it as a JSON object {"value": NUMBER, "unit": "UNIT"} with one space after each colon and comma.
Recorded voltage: {"value": 2.9, "unit": "V"}
